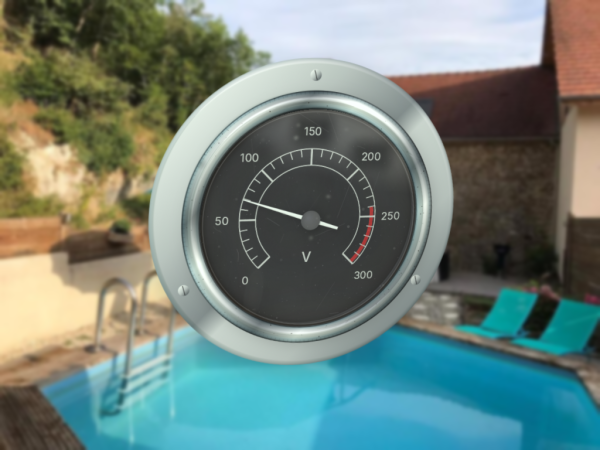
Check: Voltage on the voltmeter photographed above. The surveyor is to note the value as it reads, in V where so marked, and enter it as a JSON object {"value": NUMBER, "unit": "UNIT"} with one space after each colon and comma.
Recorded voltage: {"value": 70, "unit": "V"}
